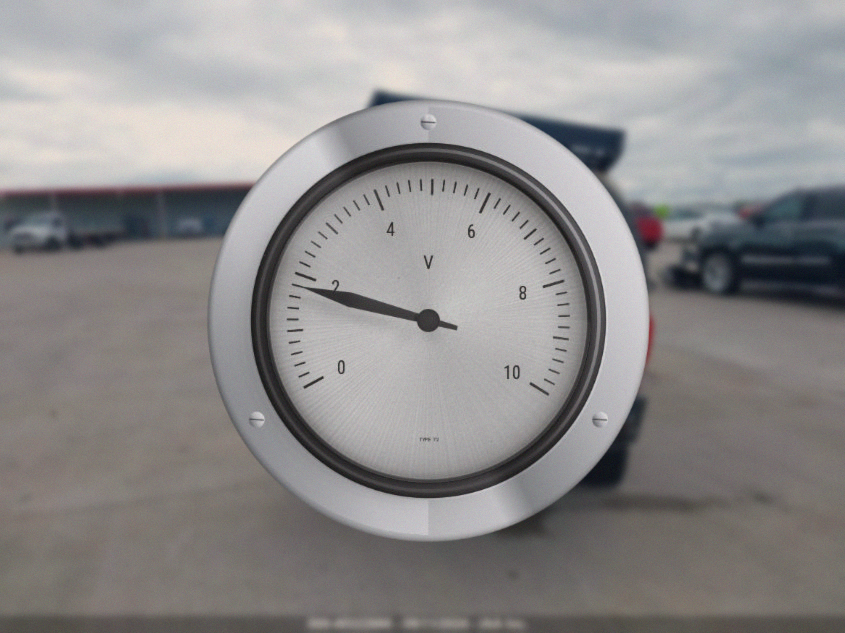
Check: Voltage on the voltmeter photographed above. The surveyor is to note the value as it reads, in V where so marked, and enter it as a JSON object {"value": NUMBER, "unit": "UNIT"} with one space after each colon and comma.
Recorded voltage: {"value": 1.8, "unit": "V"}
